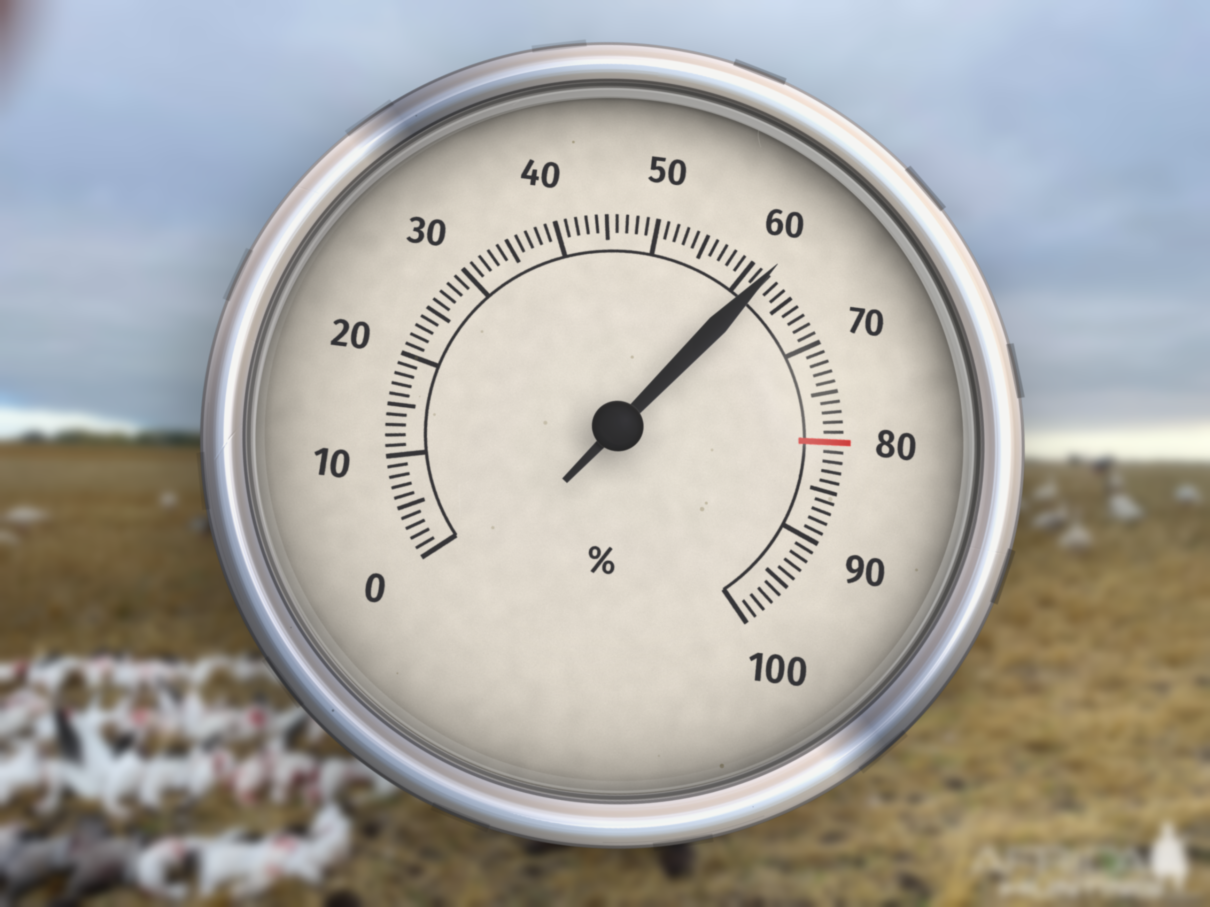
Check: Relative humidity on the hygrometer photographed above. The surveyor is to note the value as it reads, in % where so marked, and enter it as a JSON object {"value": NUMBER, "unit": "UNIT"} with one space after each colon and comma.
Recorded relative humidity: {"value": 62, "unit": "%"}
